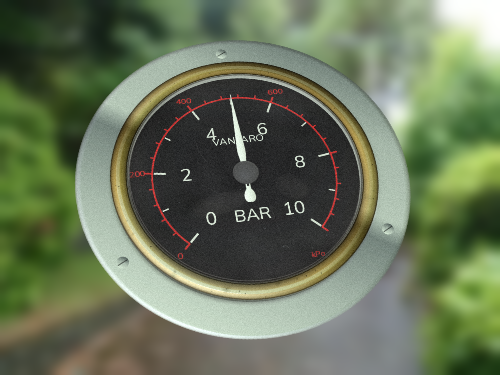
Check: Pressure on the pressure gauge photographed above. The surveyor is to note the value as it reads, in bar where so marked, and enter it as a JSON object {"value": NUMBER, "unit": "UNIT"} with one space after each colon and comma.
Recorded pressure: {"value": 5, "unit": "bar"}
